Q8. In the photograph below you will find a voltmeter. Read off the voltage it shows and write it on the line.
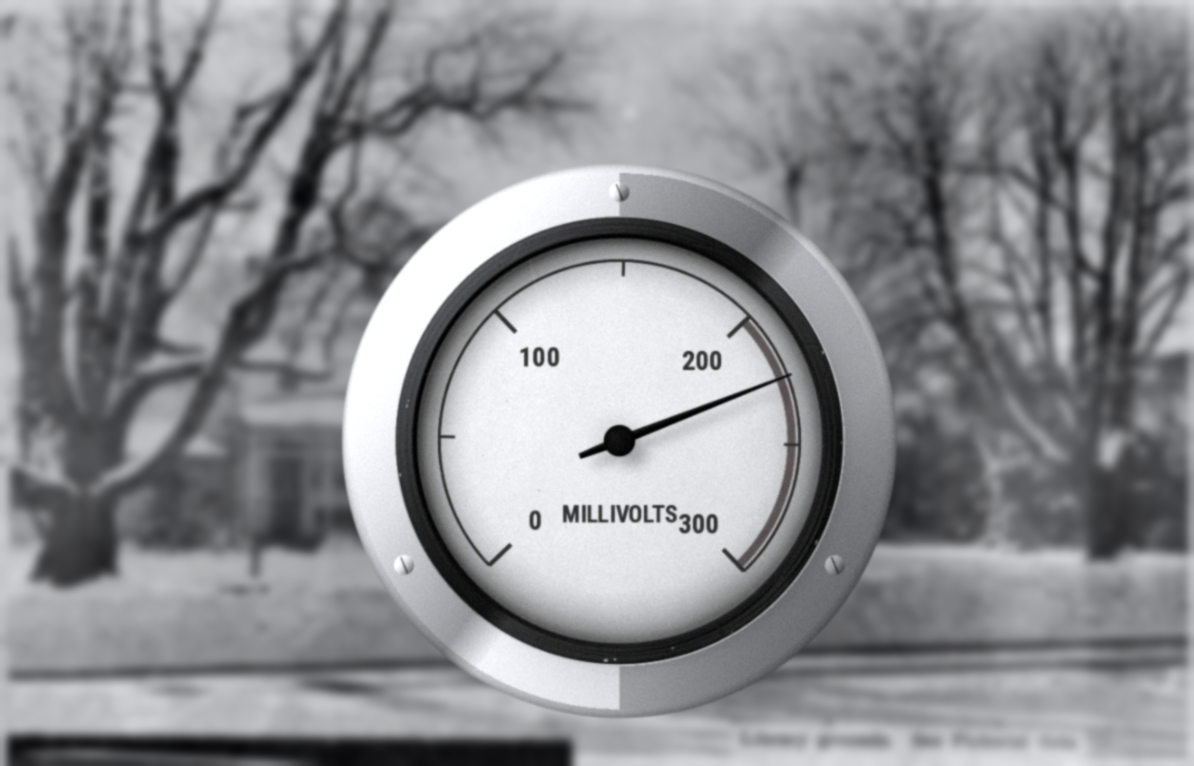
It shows 225 mV
